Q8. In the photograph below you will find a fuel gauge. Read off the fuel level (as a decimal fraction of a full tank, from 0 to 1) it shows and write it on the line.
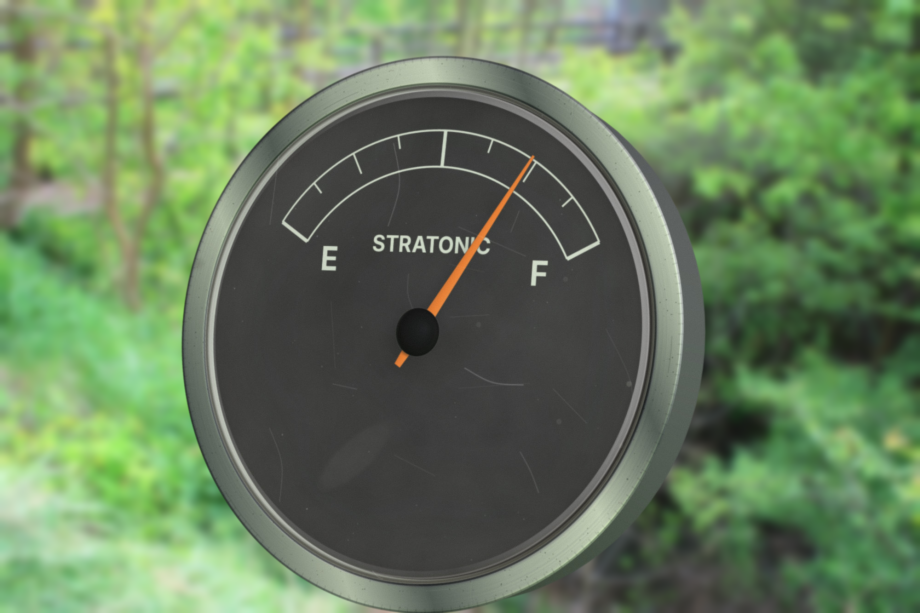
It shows 0.75
